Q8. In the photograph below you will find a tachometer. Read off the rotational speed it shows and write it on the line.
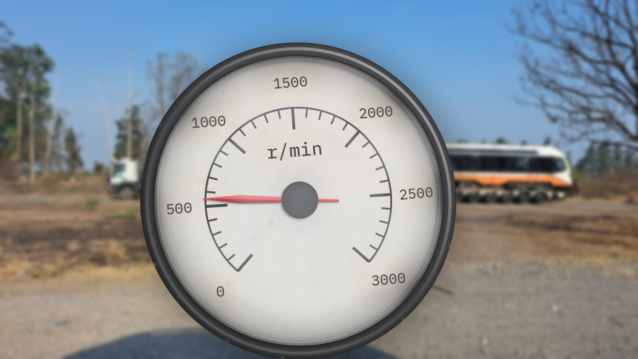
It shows 550 rpm
